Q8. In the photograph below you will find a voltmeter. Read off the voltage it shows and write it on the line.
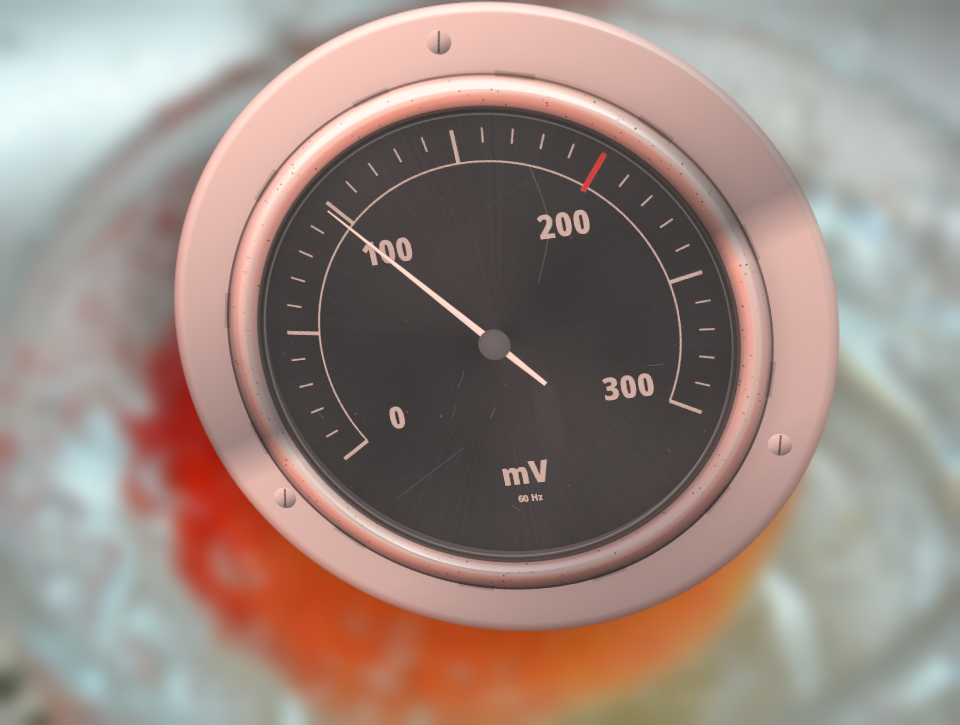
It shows 100 mV
